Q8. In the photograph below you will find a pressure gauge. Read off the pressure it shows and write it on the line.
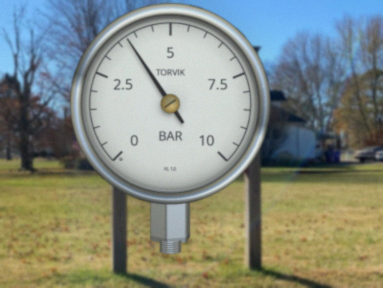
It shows 3.75 bar
